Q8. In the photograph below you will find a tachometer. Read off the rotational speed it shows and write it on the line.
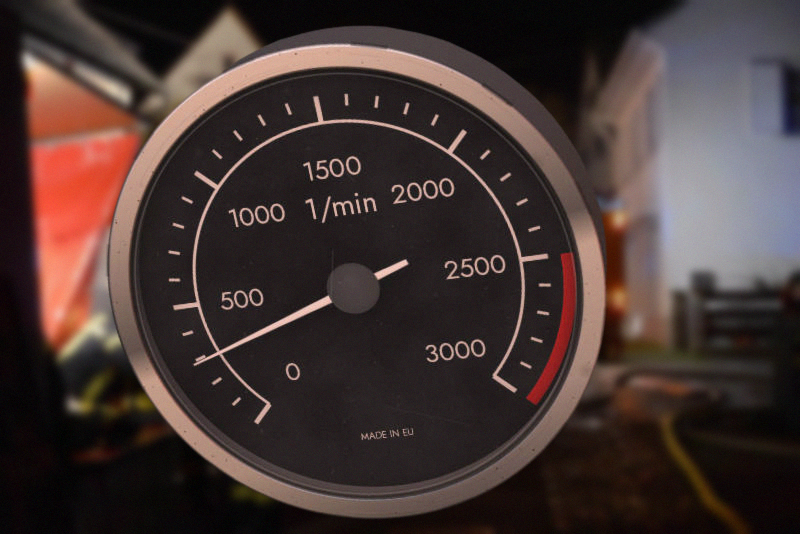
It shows 300 rpm
